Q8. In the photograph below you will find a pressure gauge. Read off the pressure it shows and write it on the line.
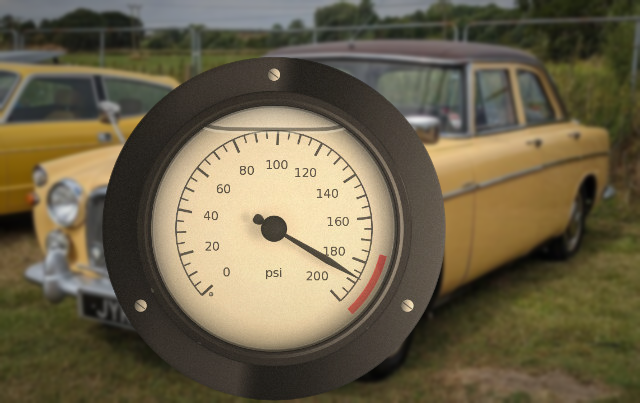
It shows 187.5 psi
